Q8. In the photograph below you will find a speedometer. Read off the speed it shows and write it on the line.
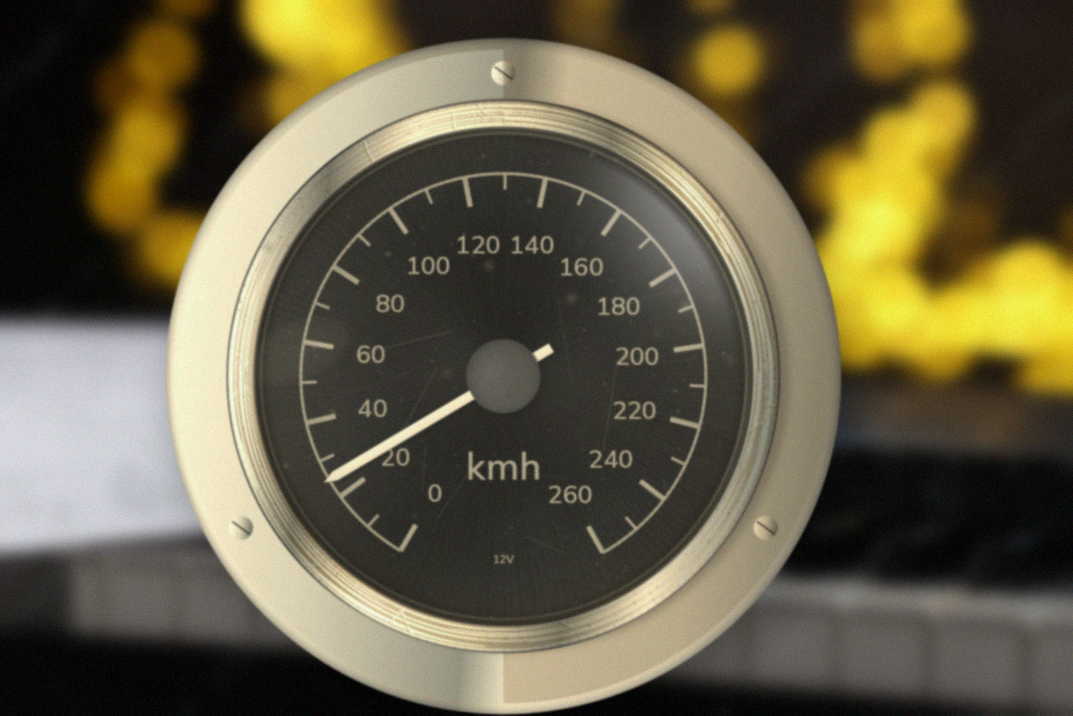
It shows 25 km/h
